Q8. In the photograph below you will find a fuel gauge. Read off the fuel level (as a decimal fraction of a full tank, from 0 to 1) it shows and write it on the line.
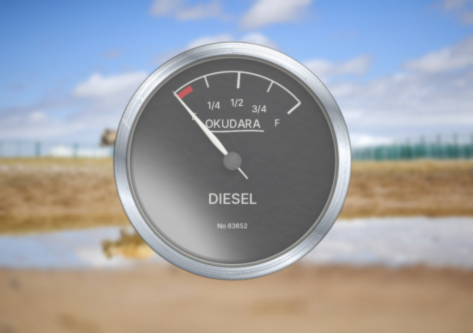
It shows 0
